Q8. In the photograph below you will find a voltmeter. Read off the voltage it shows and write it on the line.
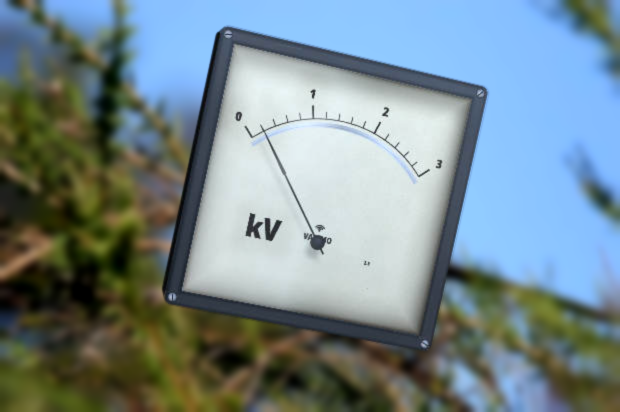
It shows 0.2 kV
